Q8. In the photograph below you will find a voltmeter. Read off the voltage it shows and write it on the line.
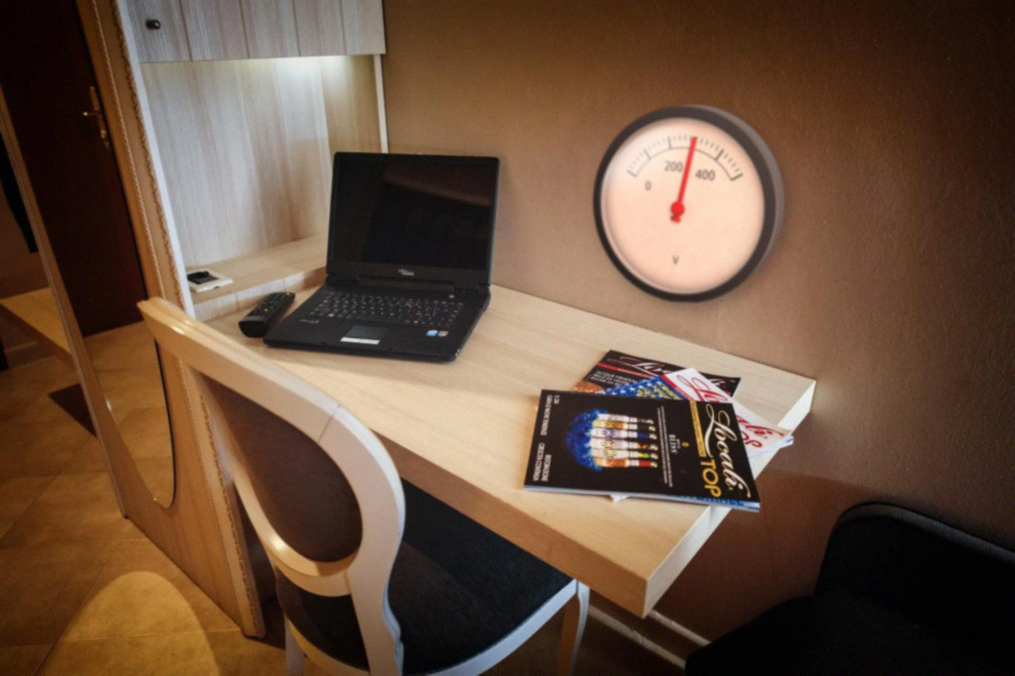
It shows 300 V
